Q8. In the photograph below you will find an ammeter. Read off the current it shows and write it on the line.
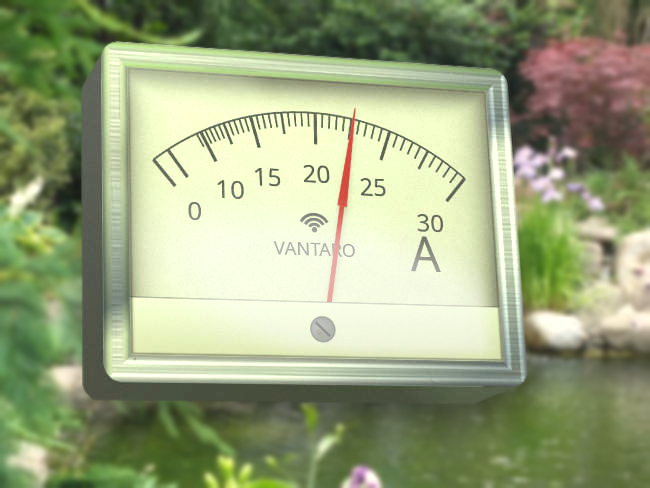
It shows 22.5 A
